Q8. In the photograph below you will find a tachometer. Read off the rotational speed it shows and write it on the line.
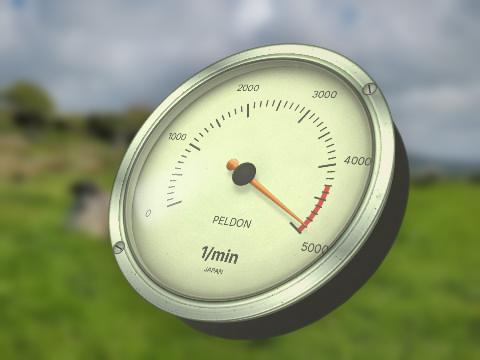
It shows 4900 rpm
